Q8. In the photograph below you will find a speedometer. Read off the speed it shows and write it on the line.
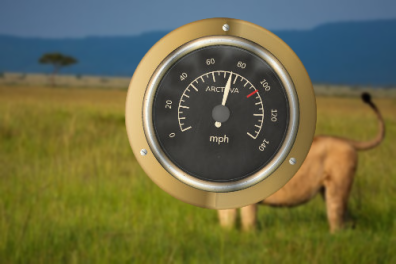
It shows 75 mph
